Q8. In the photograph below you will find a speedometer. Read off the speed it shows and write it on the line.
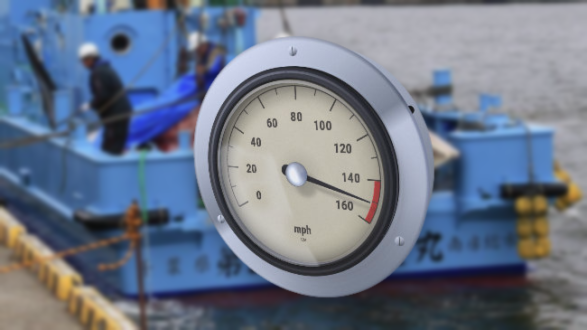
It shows 150 mph
